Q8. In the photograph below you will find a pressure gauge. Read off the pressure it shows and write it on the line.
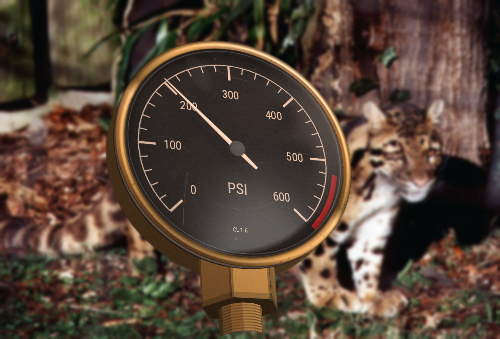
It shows 200 psi
